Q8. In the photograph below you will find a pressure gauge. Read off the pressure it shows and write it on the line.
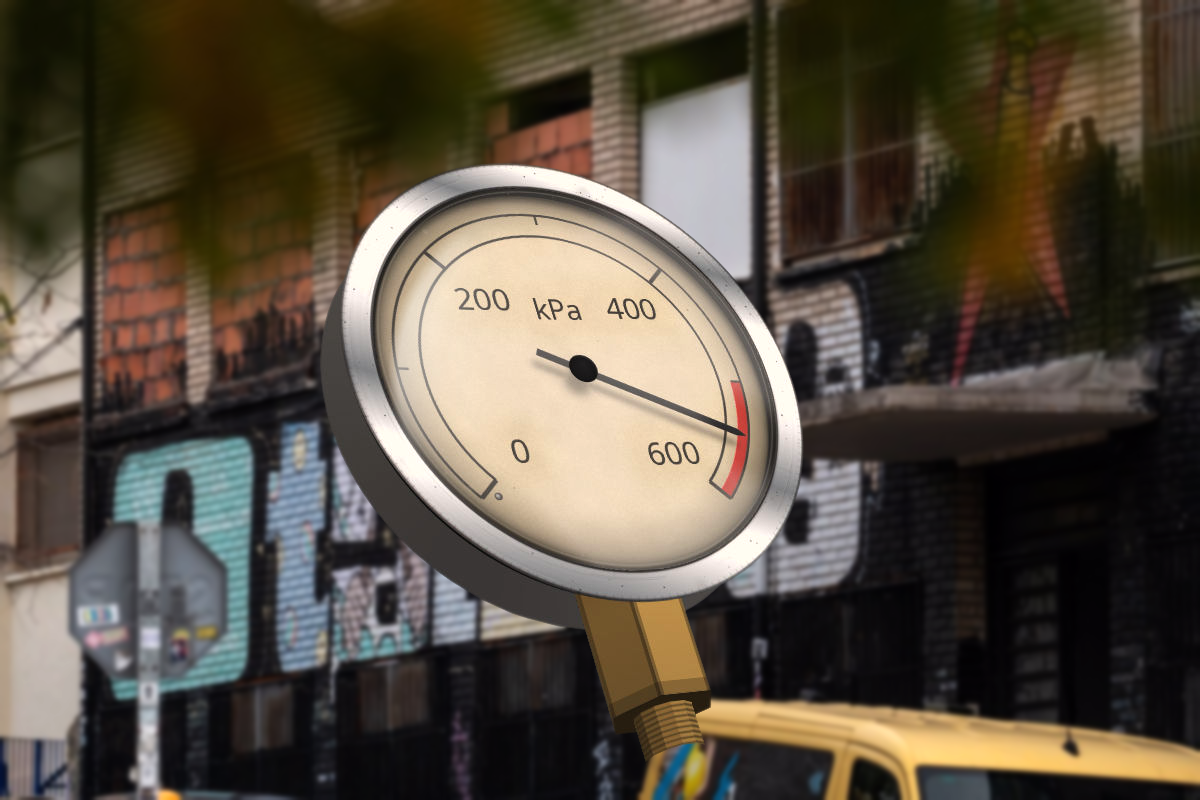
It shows 550 kPa
